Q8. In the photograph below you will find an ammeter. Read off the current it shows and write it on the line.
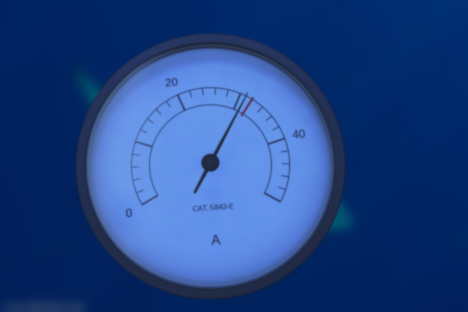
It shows 31 A
